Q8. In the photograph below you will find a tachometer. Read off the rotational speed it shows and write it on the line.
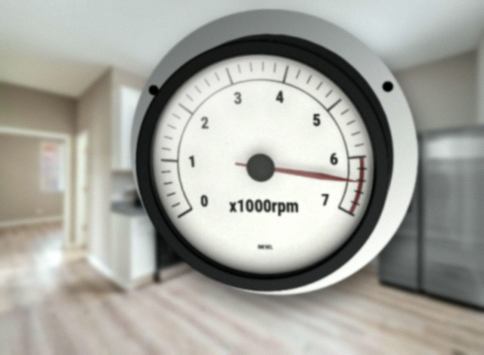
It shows 6400 rpm
